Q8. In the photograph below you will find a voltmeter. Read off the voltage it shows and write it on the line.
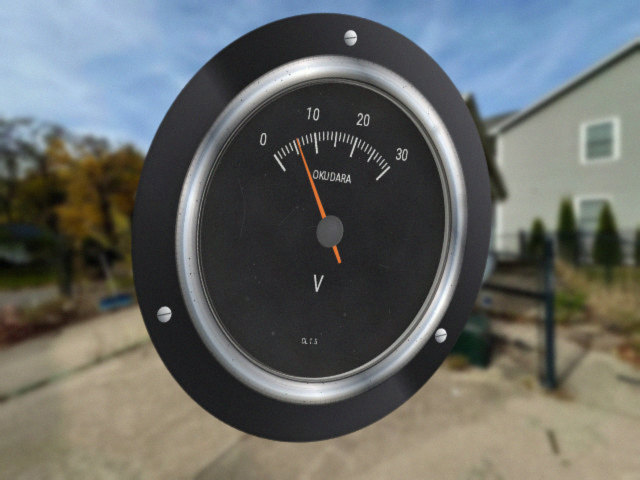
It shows 5 V
